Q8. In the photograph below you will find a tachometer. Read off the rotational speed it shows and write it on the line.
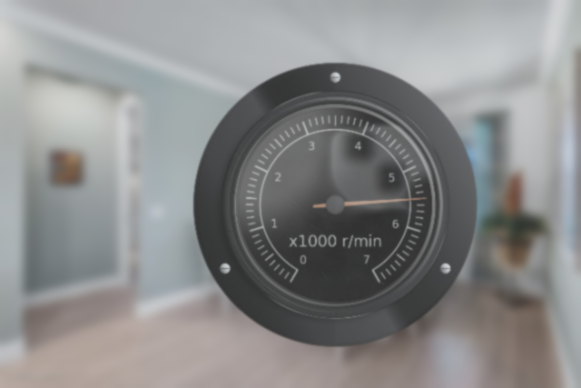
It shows 5500 rpm
